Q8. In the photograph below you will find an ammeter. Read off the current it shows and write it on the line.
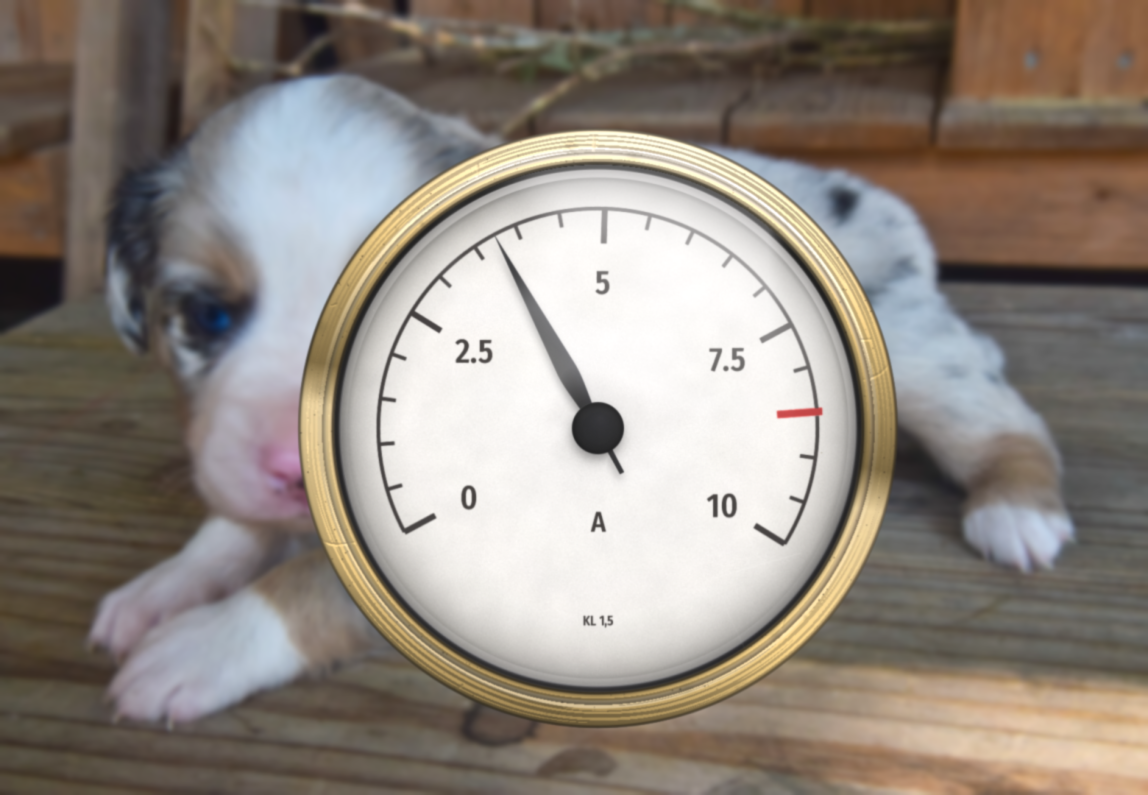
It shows 3.75 A
